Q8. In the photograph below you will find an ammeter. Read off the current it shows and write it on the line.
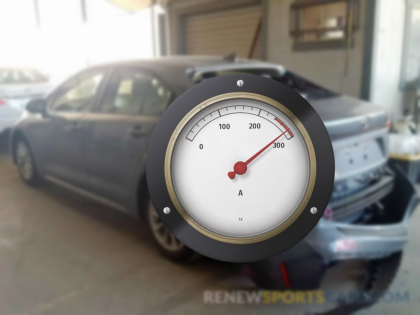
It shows 280 A
